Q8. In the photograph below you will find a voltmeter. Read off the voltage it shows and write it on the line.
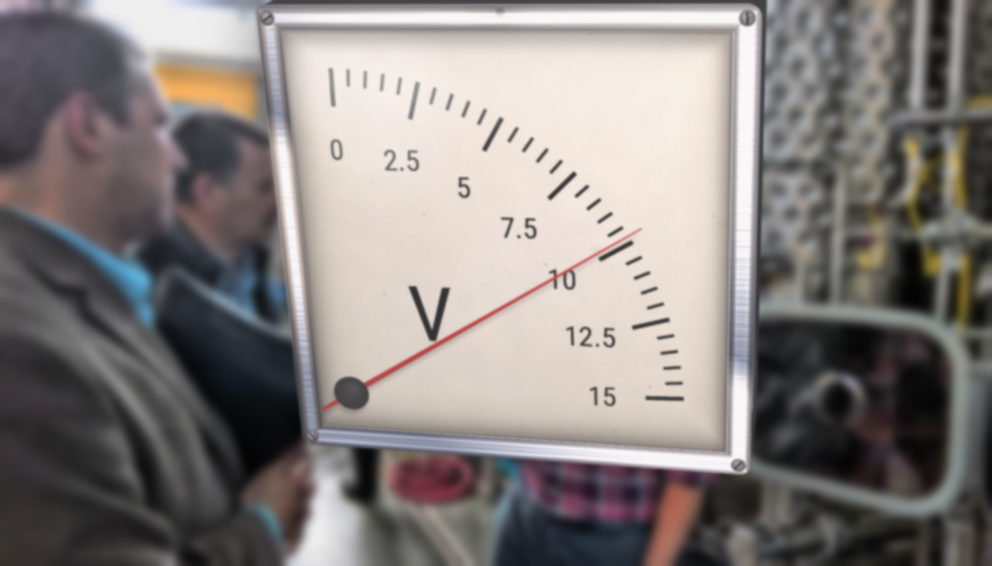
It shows 9.75 V
